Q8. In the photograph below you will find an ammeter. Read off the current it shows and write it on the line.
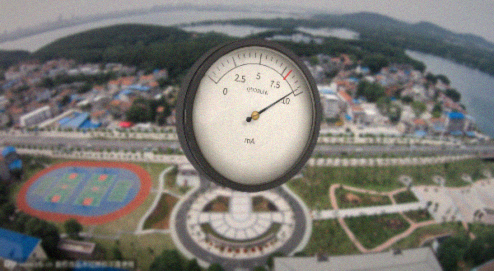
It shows 9.5 mA
